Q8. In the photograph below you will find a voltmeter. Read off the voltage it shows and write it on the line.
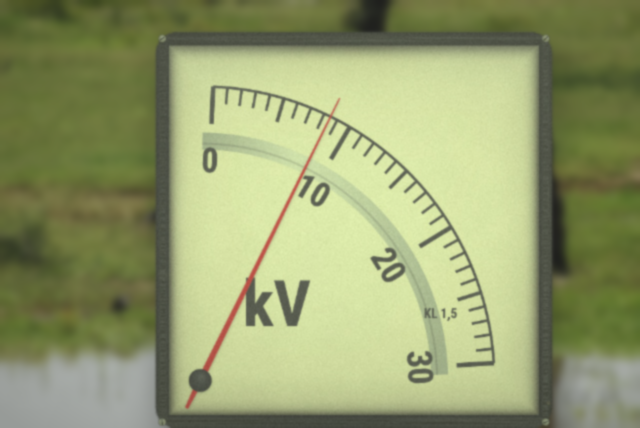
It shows 8.5 kV
